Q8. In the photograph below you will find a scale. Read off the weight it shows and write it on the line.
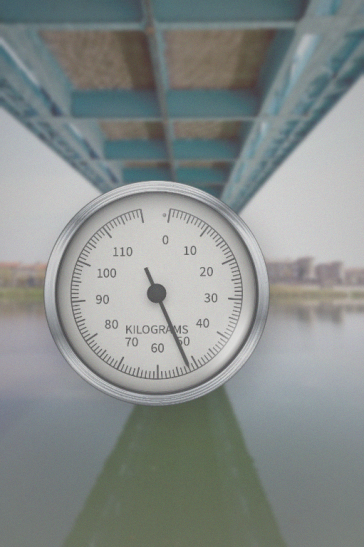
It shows 52 kg
